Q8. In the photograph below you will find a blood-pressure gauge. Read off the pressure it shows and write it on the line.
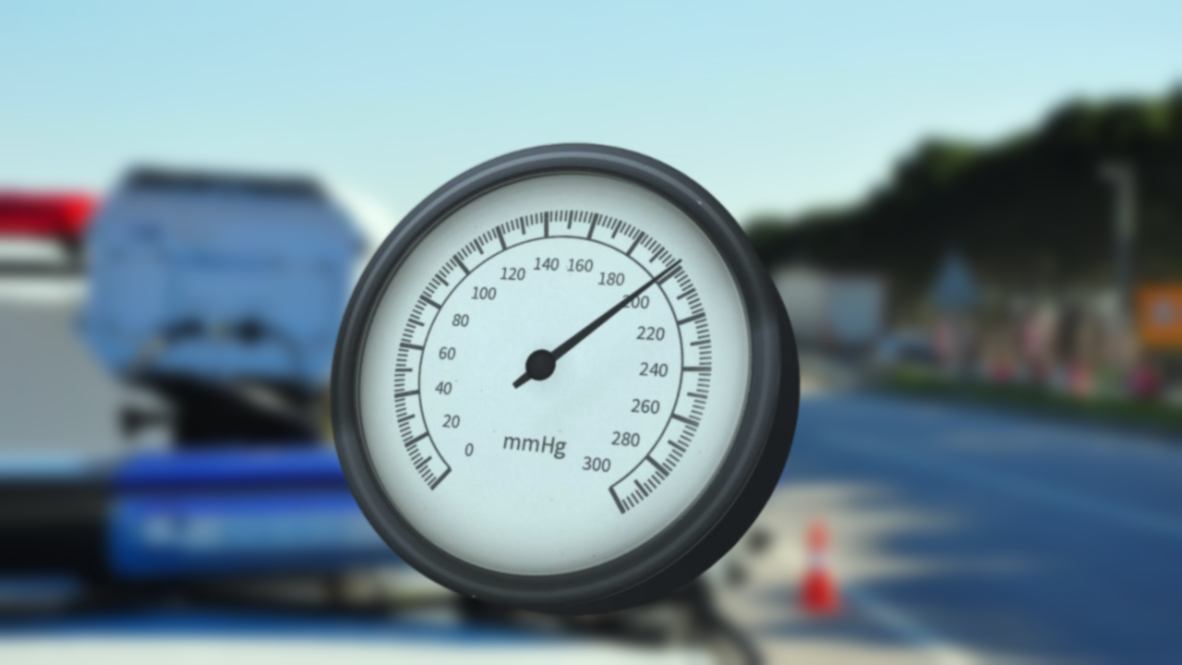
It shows 200 mmHg
